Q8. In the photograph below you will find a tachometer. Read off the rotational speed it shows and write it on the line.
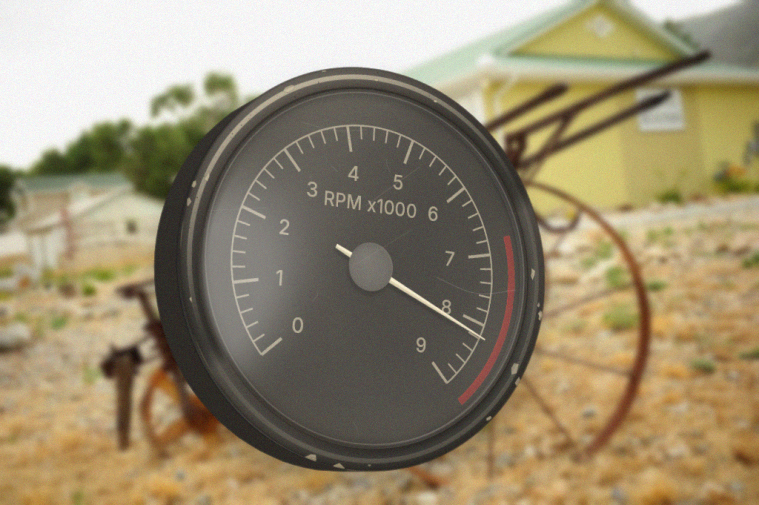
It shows 8200 rpm
